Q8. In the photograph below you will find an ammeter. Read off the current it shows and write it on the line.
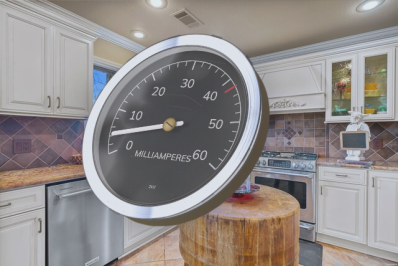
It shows 4 mA
